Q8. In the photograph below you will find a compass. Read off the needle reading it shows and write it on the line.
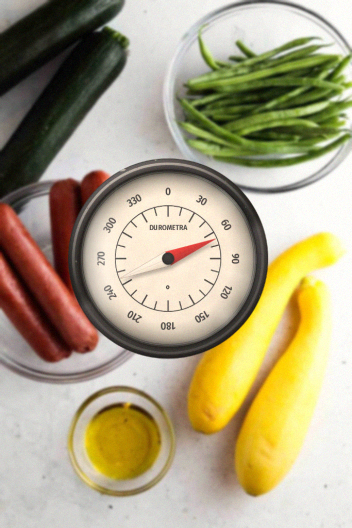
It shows 67.5 °
